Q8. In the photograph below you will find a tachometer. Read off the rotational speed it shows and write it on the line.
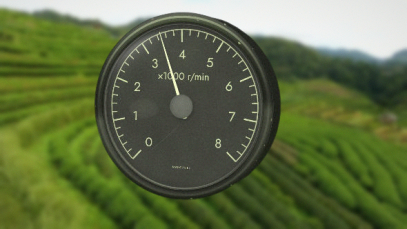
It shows 3500 rpm
